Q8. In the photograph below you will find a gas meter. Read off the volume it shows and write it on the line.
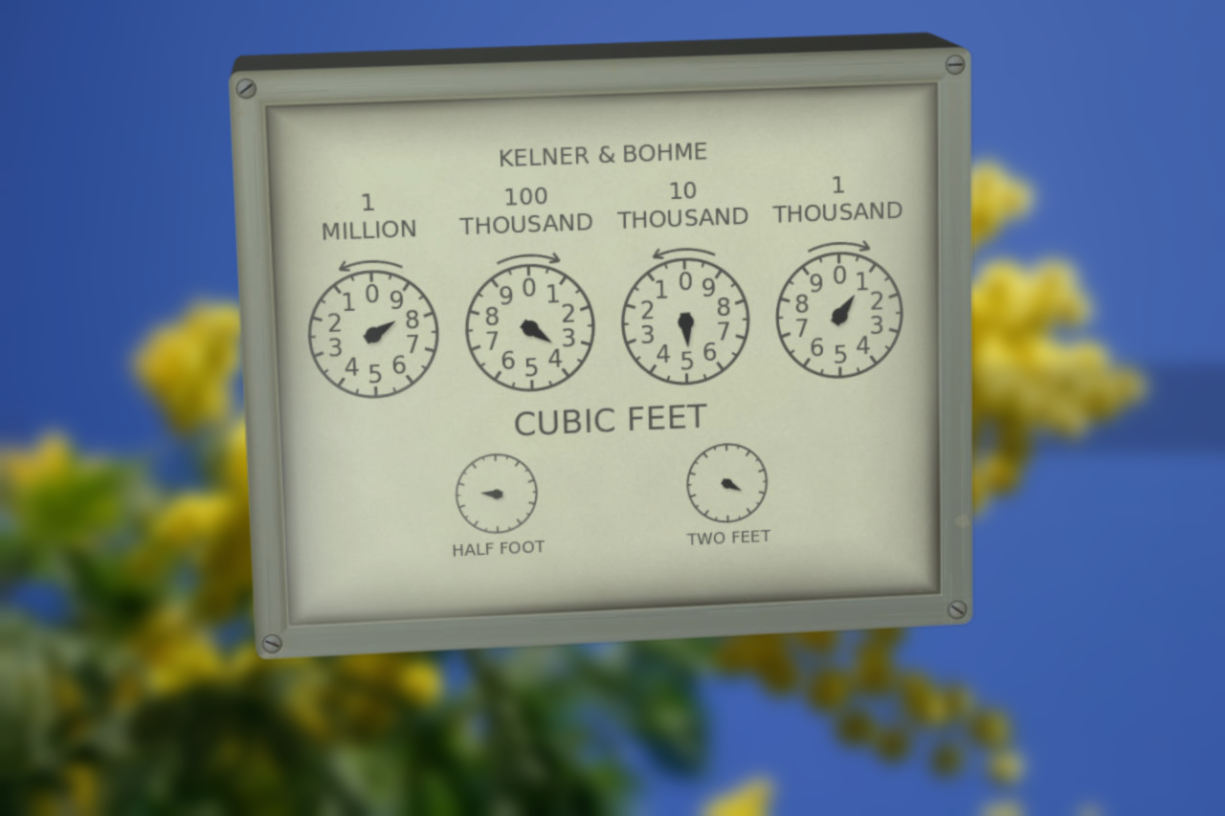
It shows 835100 ft³
